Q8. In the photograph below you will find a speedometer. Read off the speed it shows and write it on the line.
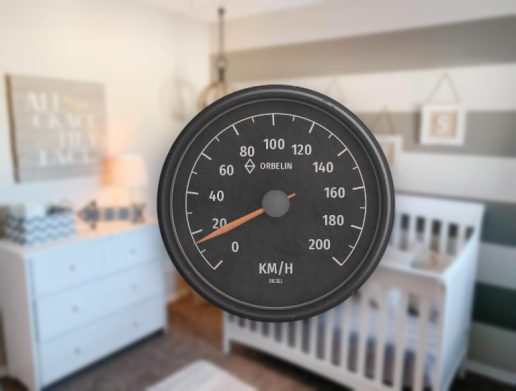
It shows 15 km/h
